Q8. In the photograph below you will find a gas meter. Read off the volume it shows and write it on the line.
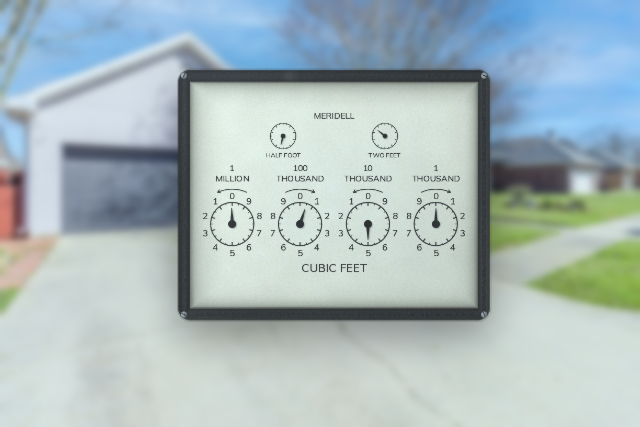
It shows 5000 ft³
